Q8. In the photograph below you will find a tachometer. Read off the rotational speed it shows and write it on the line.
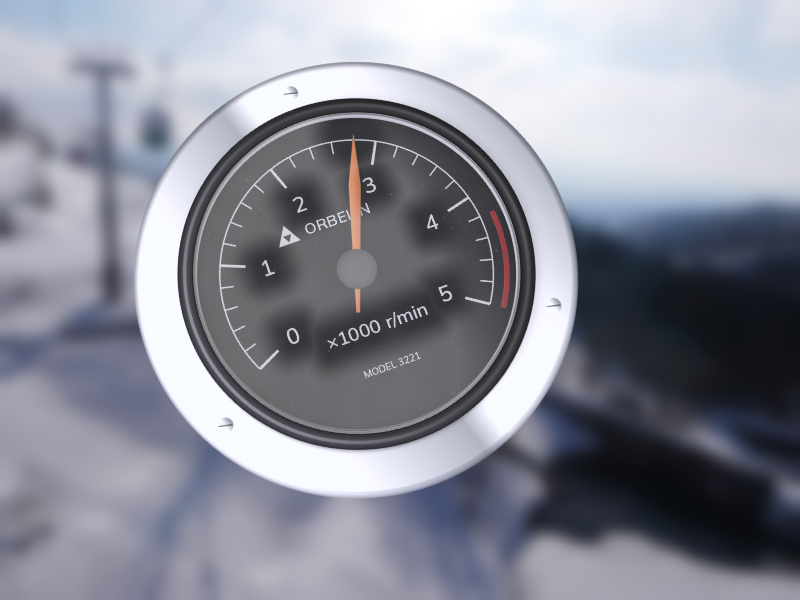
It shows 2800 rpm
